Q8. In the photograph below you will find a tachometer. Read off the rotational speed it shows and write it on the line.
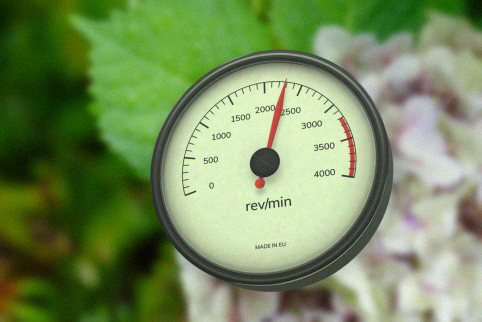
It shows 2300 rpm
